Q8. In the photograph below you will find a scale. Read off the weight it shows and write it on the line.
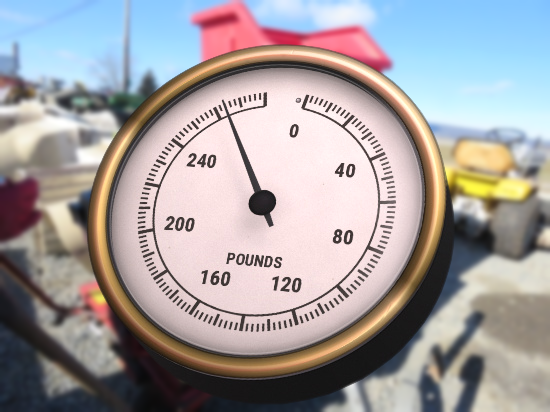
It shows 264 lb
